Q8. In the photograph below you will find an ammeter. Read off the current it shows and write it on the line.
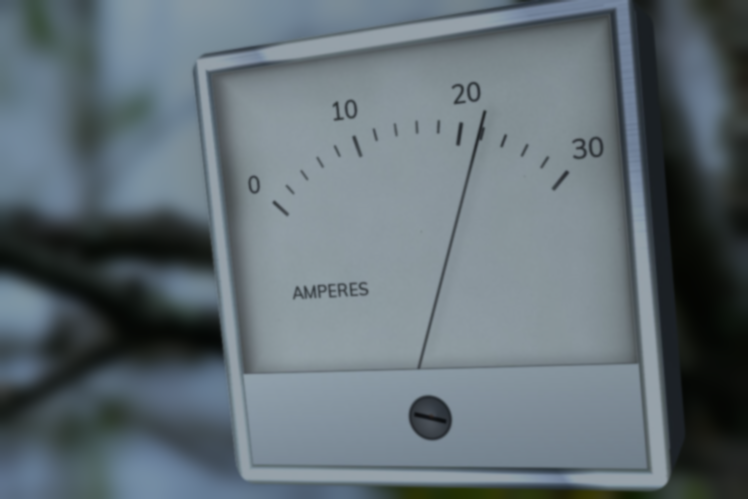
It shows 22 A
